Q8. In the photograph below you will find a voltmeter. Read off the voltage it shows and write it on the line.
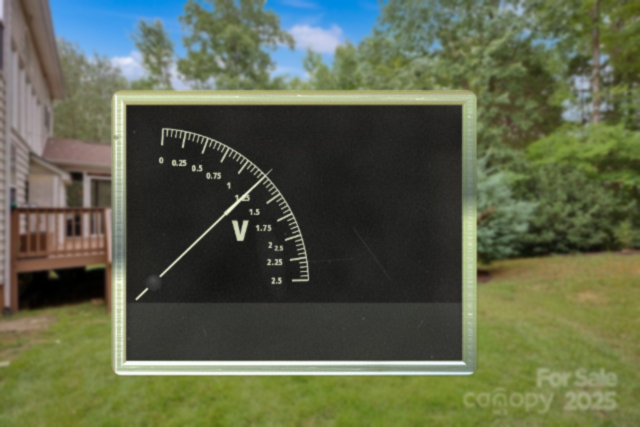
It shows 1.25 V
